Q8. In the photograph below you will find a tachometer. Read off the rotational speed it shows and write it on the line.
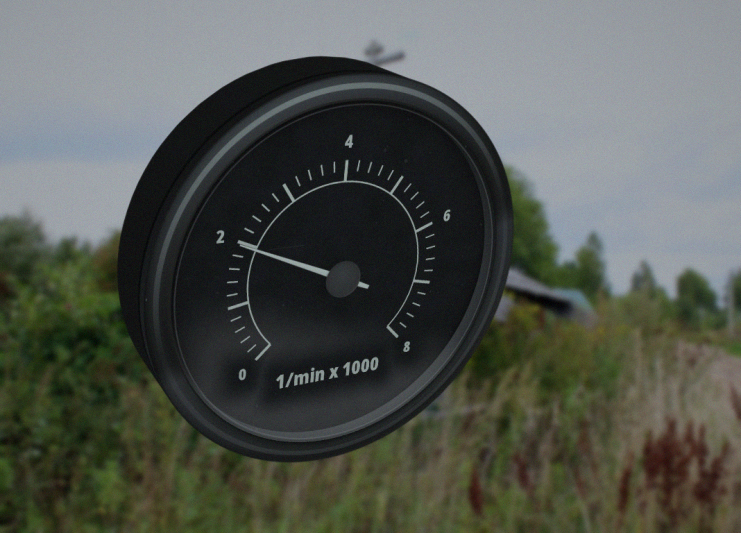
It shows 2000 rpm
